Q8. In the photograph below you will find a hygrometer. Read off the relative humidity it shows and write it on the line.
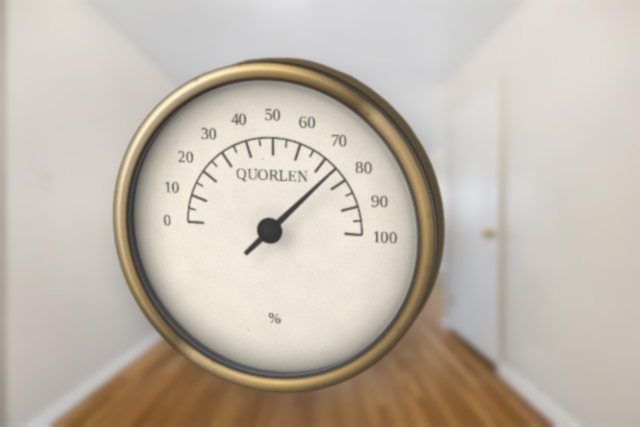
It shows 75 %
